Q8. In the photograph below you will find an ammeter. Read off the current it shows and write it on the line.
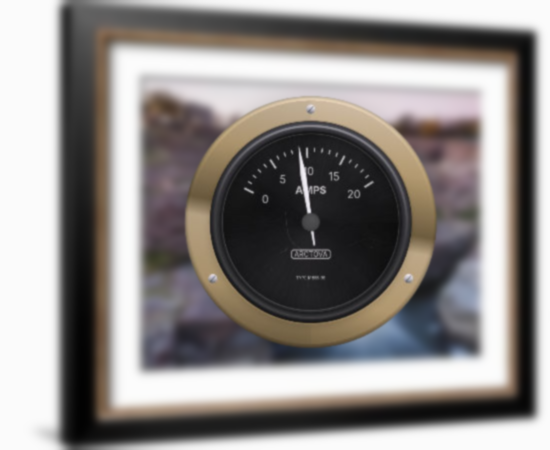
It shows 9 A
